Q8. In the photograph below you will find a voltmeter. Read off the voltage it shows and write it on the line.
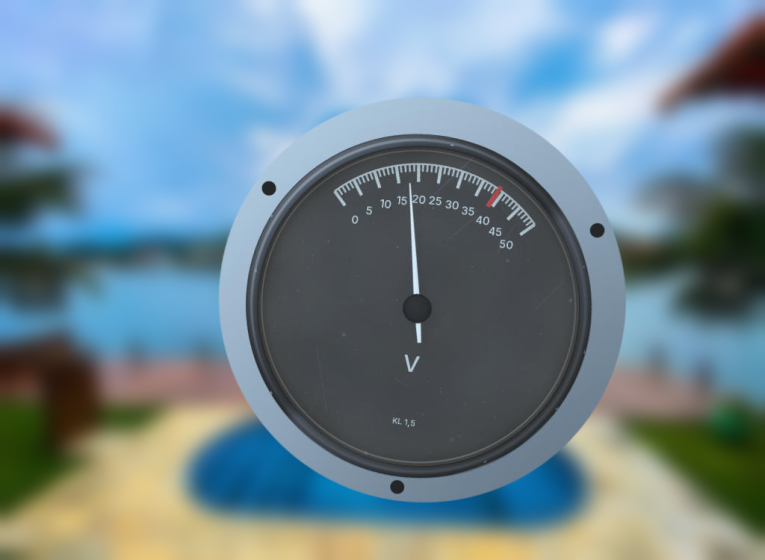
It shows 18 V
